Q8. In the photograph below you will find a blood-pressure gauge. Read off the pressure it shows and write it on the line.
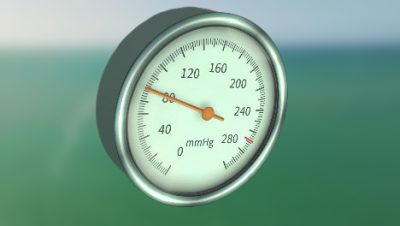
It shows 80 mmHg
